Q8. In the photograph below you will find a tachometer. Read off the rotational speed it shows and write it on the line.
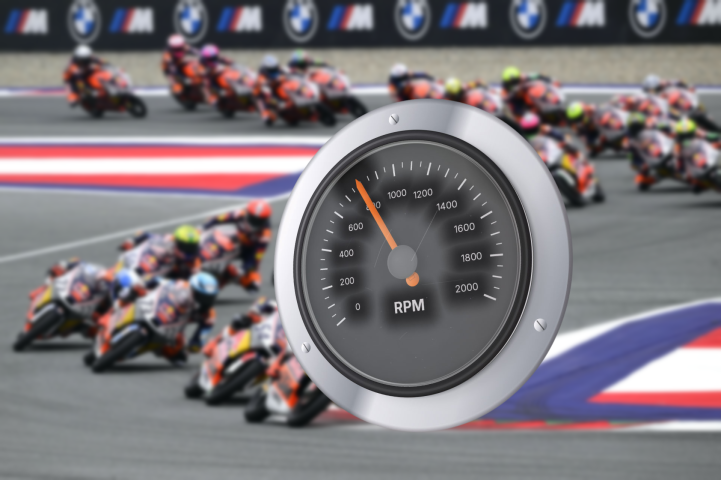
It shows 800 rpm
